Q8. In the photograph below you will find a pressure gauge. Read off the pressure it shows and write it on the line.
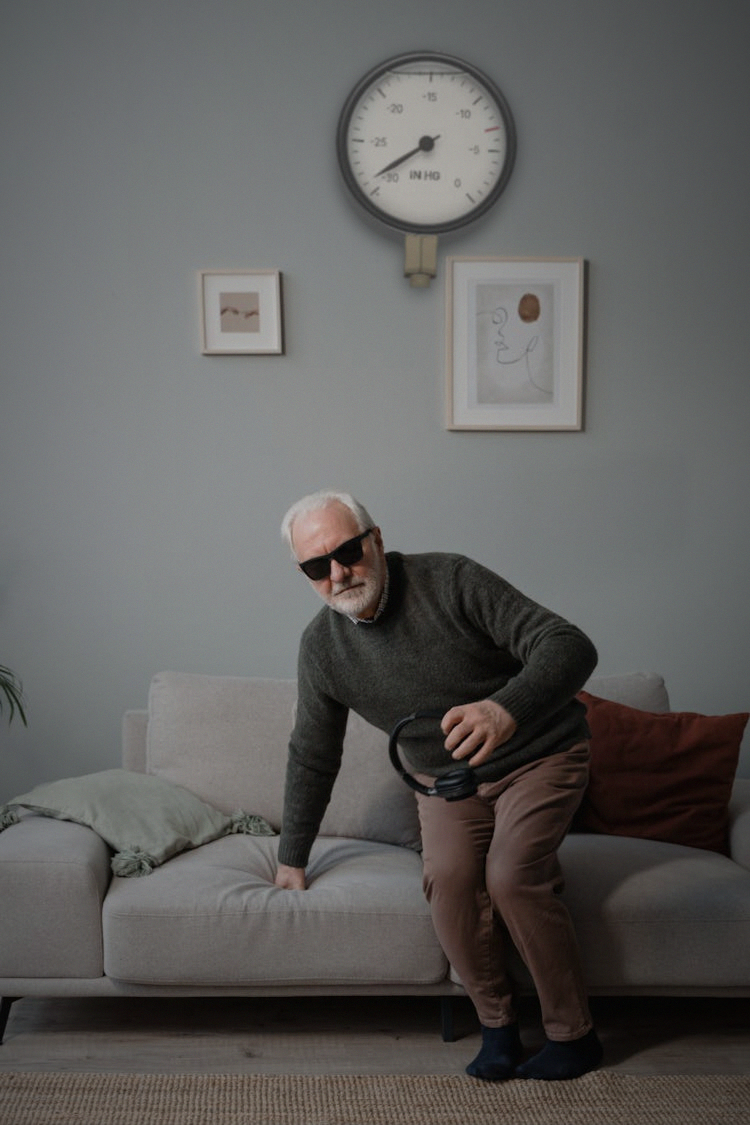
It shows -29 inHg
